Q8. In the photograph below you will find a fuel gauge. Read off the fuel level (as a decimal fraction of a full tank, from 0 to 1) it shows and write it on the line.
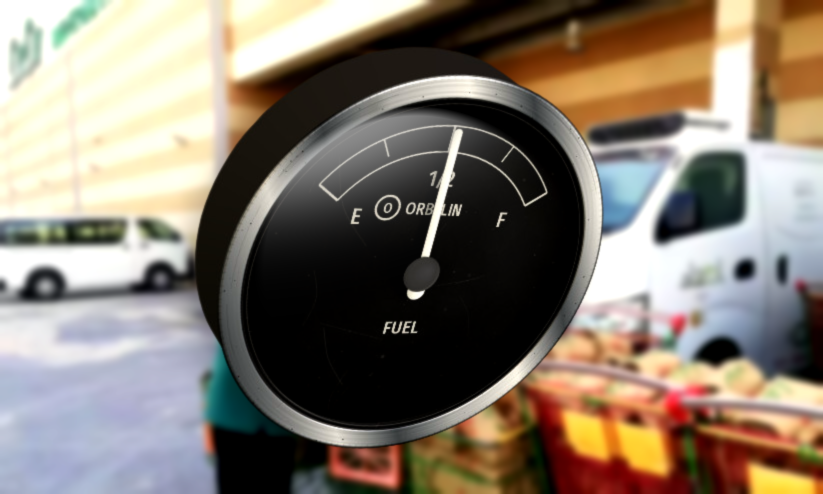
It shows 0.5
